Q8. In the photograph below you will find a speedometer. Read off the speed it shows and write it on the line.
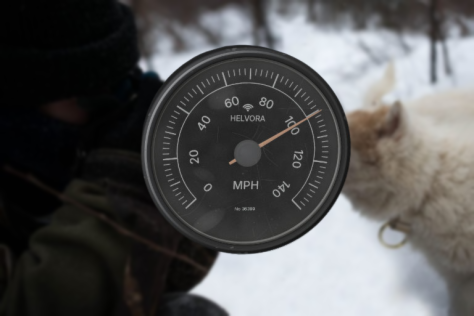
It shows 100 mph
